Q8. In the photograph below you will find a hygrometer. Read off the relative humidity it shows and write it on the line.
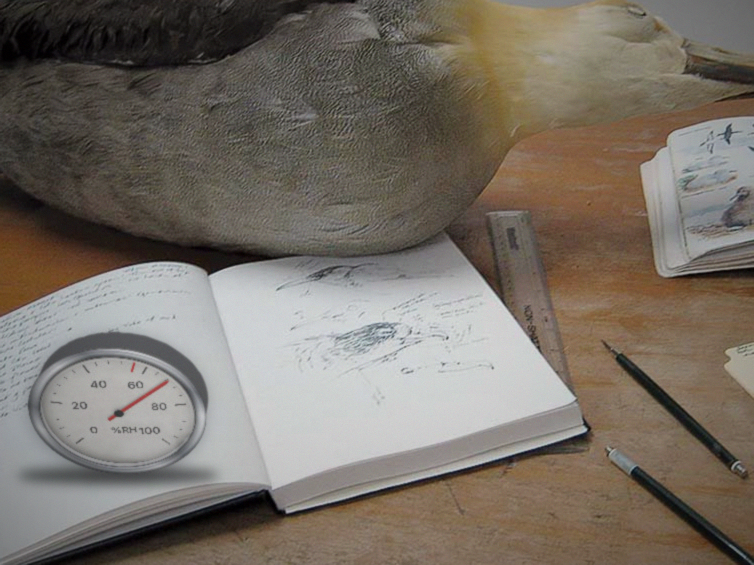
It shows 68 %
